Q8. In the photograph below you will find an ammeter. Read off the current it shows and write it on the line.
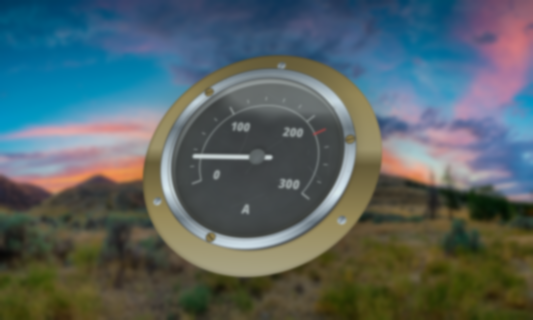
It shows 30 A
